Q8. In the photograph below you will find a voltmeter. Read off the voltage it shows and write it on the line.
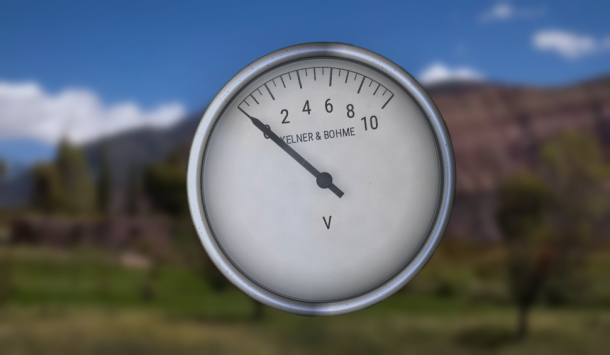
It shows 0 V
